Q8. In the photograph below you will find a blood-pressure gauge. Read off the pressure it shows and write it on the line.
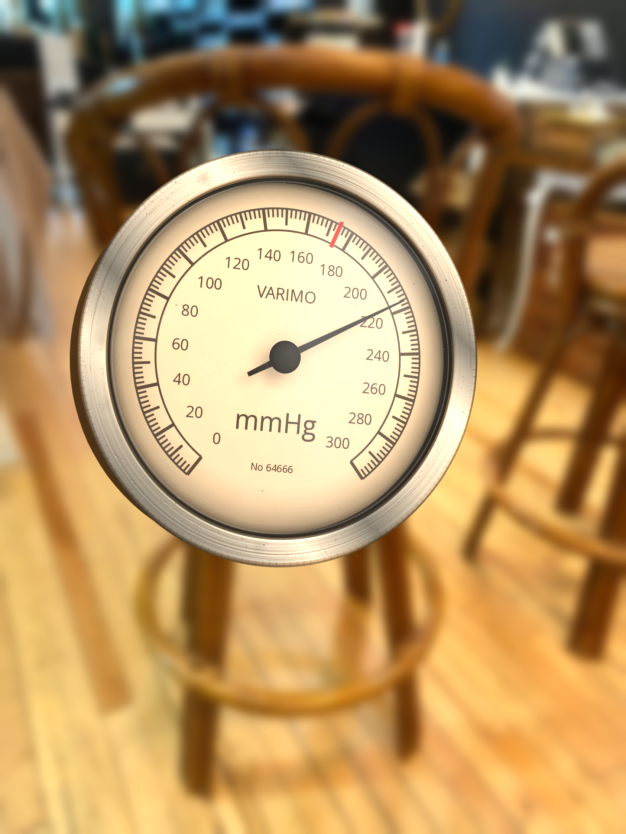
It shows 216 mmHg
